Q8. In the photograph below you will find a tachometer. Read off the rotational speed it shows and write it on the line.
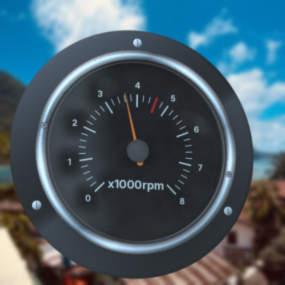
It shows 3600 rpm
